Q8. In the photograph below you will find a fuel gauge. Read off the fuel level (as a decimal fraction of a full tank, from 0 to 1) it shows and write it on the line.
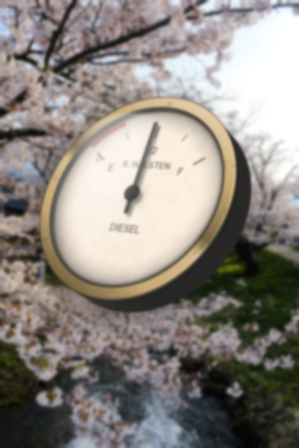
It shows 0.5
